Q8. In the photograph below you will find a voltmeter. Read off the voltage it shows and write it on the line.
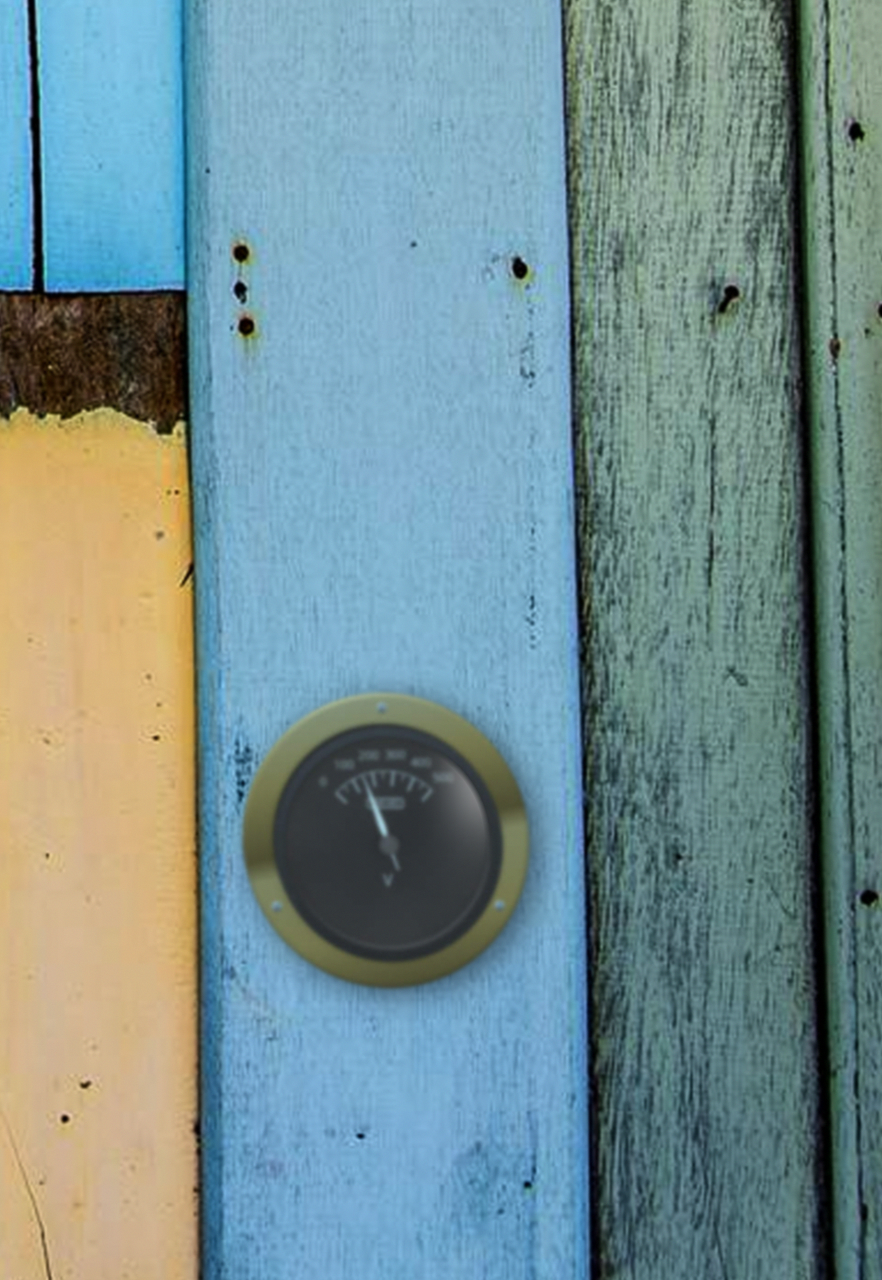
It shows 150 V
